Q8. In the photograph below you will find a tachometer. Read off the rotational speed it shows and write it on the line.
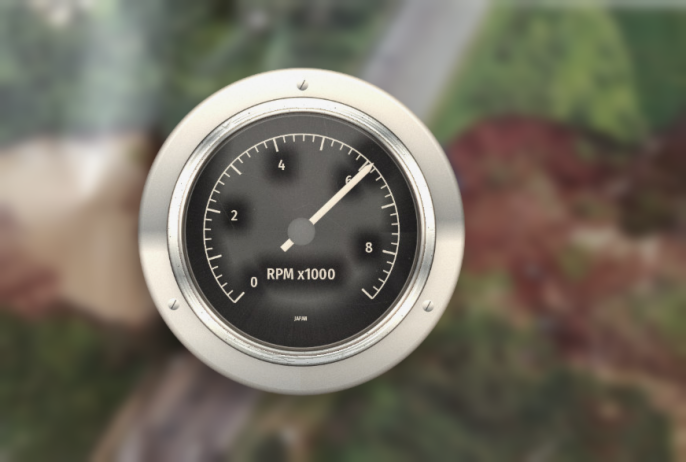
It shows 6100 rpm
